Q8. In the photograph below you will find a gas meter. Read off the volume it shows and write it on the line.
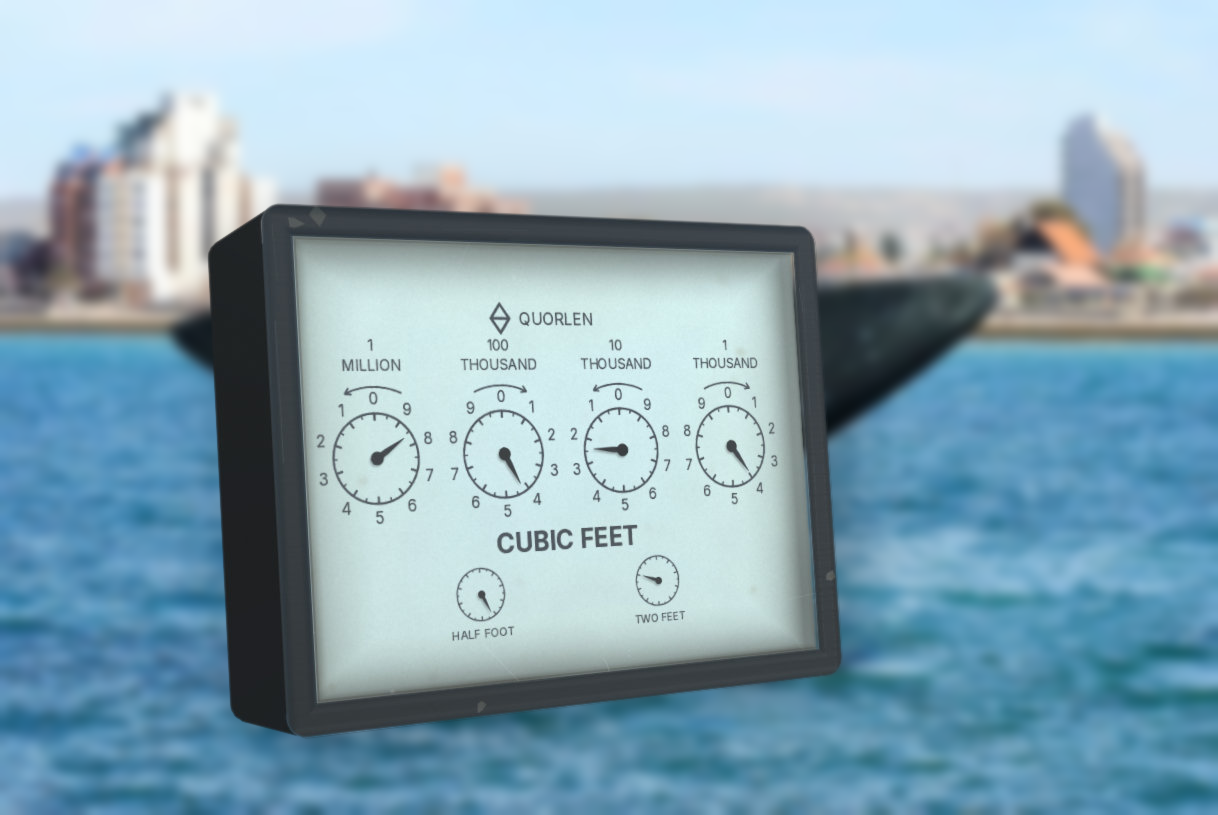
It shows 842400 ft³
